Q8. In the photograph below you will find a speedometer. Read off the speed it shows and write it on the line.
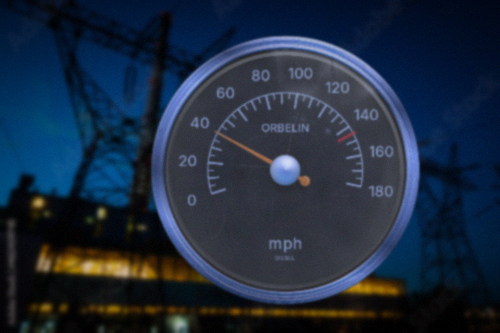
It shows 40 mph
